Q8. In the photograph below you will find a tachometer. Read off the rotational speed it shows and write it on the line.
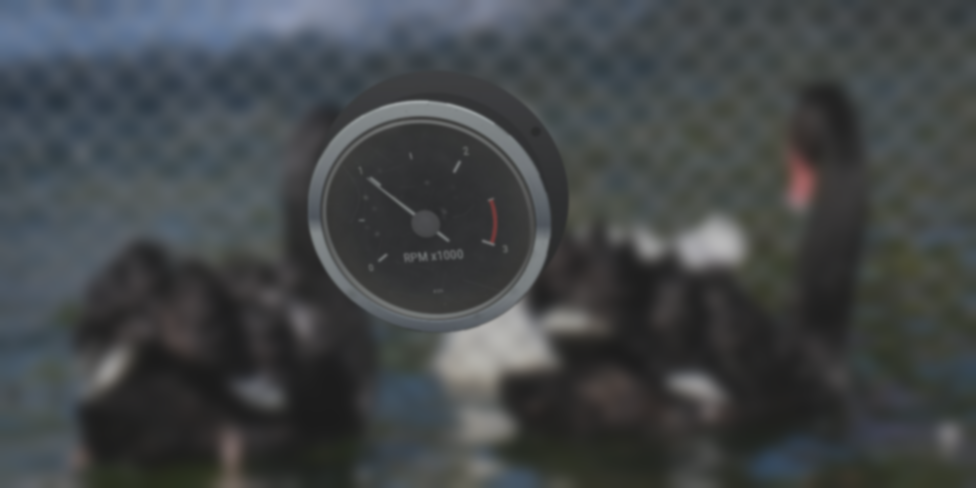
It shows 1000 rpm
